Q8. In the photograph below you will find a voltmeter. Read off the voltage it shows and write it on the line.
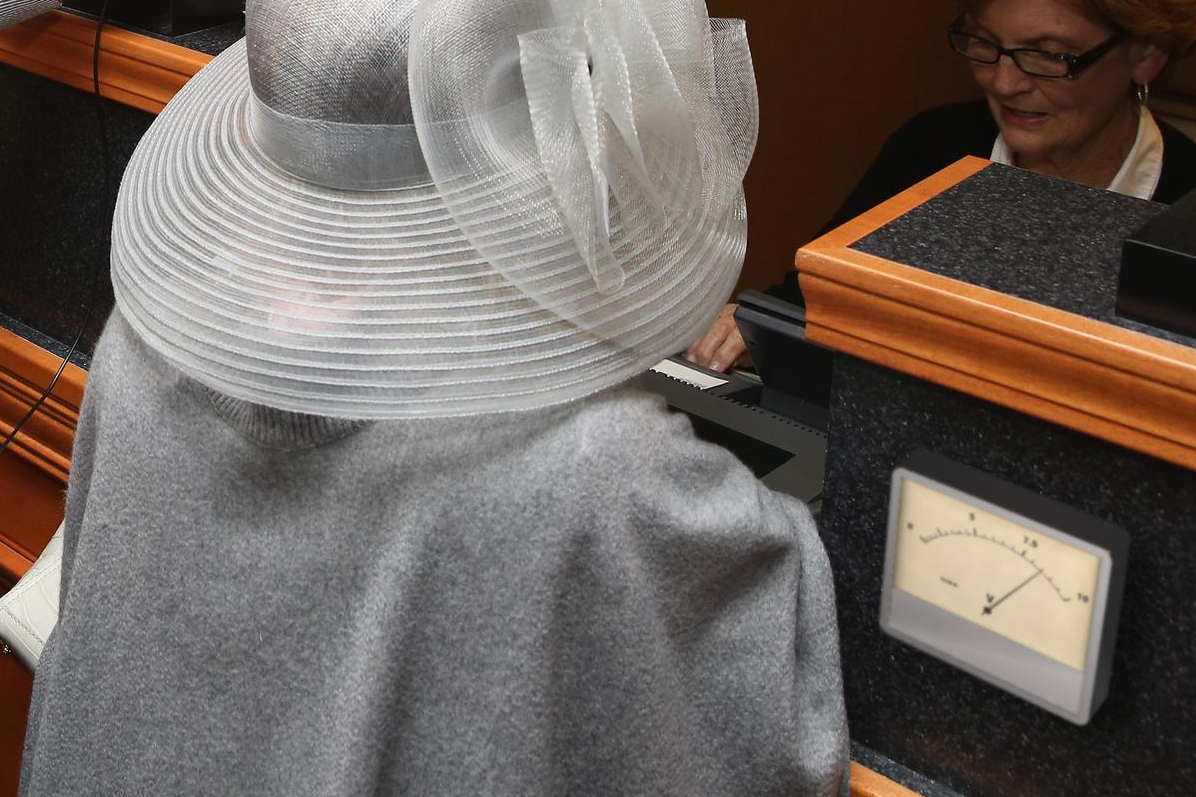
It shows 8.5 V
